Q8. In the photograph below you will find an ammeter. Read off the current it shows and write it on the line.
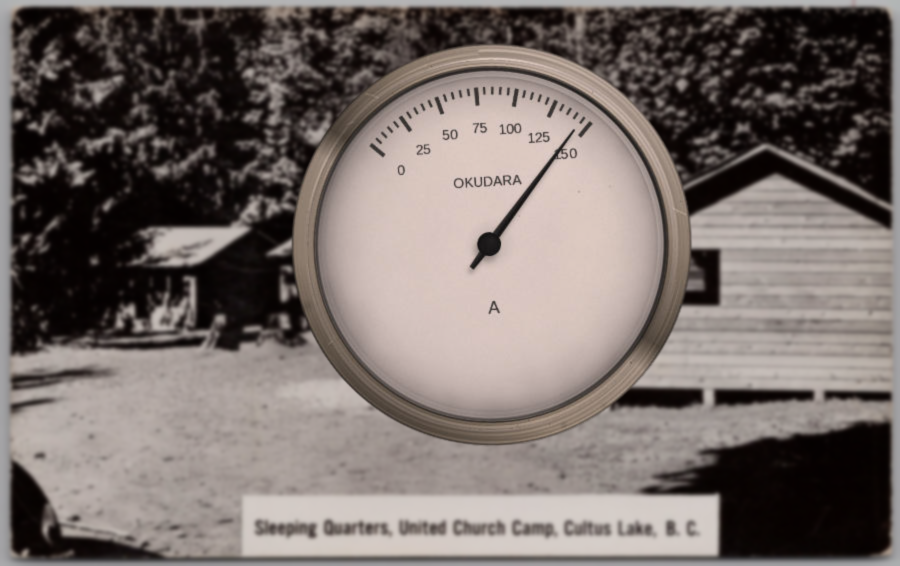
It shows 145 A
